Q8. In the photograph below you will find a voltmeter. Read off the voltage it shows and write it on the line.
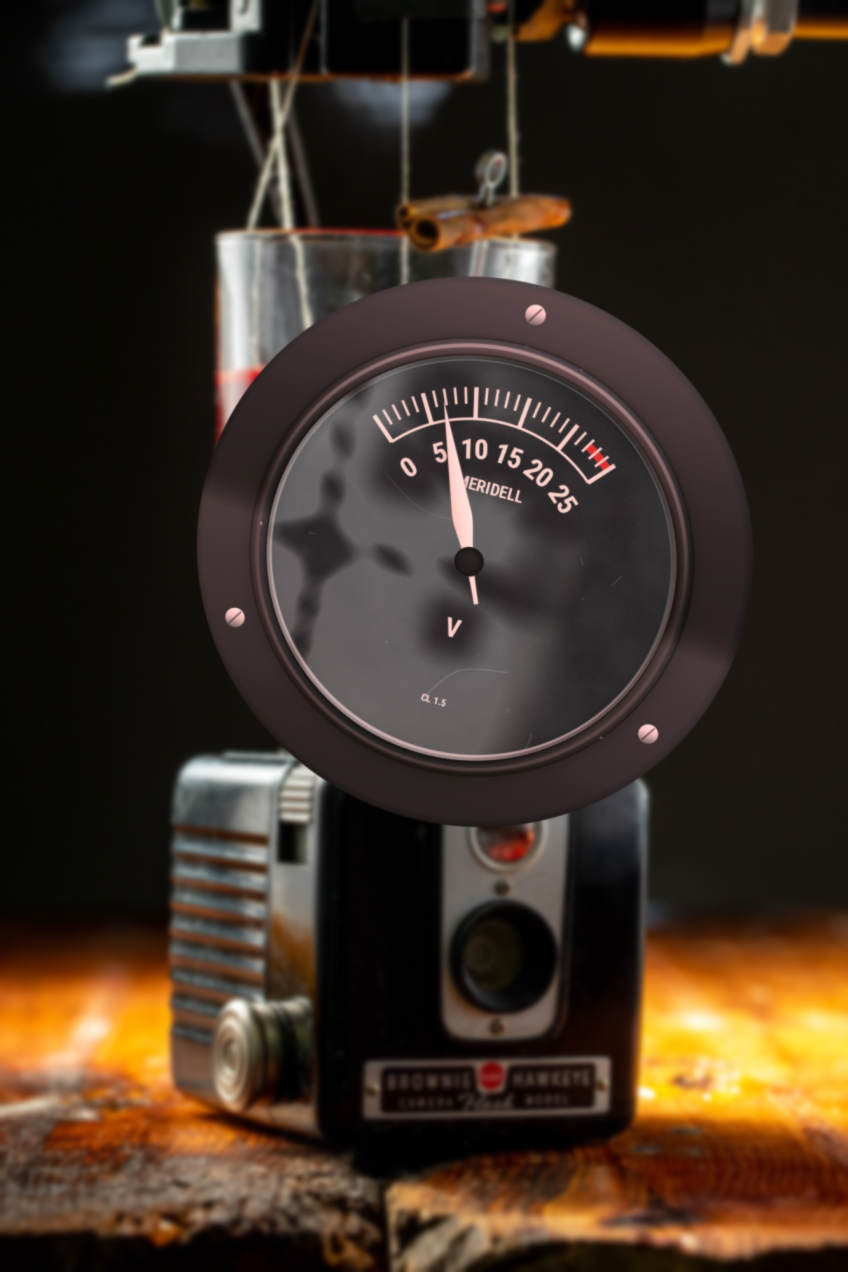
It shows 7 V
